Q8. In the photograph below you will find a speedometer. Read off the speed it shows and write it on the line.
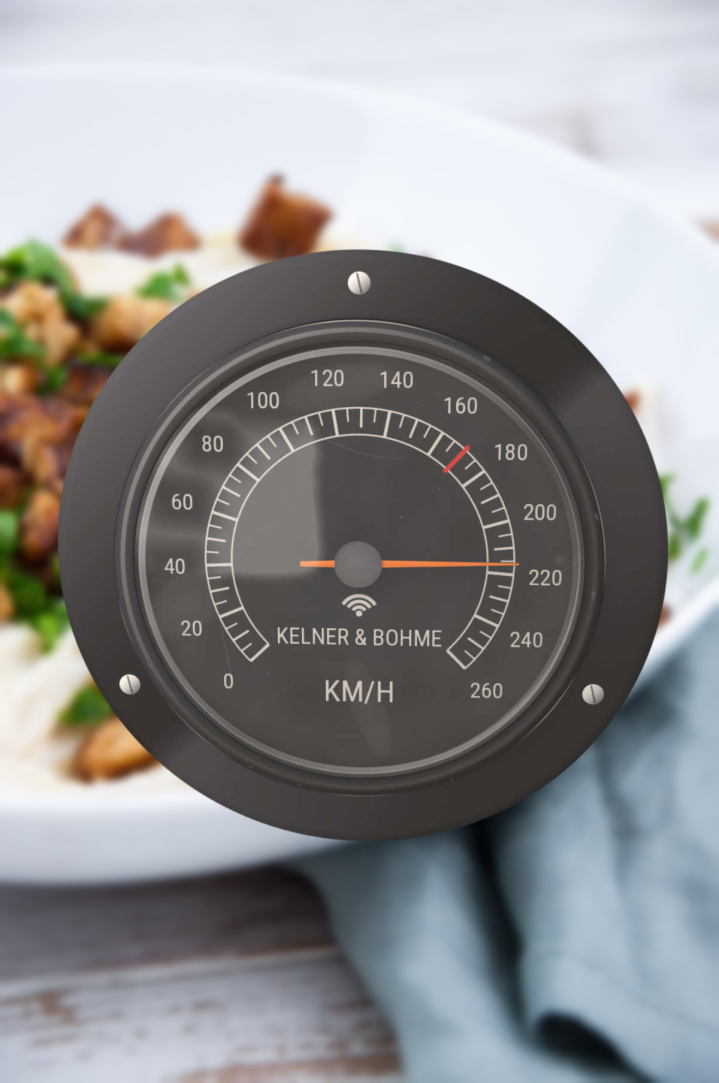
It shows 215 km/h
